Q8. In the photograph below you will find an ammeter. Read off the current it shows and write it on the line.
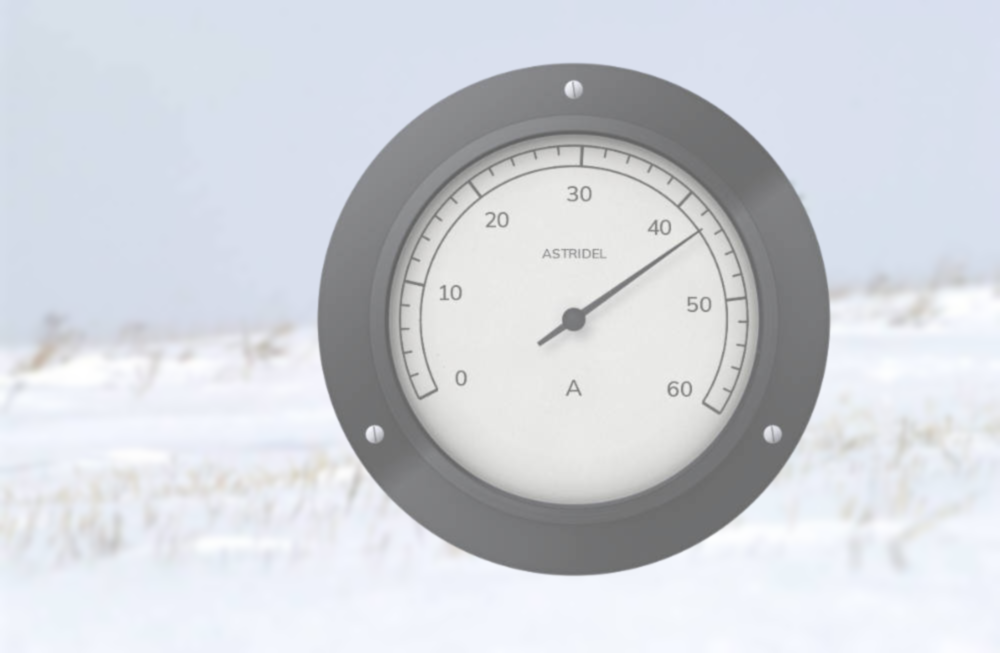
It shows 43 A
